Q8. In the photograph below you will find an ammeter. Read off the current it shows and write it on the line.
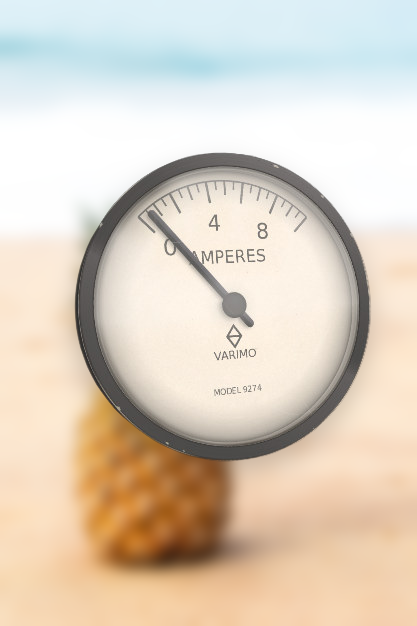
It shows 0.5 A
